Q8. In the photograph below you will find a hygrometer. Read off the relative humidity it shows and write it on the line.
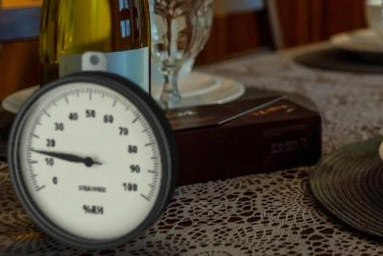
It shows 15 %
